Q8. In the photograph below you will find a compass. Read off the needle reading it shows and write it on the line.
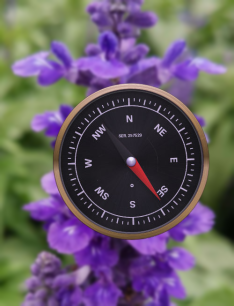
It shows 145 °
